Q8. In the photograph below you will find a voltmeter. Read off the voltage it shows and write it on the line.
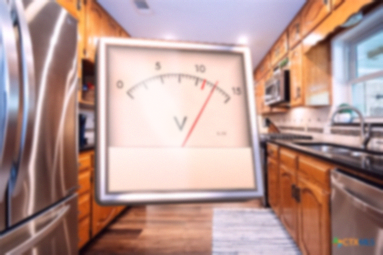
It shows 12.5 V
